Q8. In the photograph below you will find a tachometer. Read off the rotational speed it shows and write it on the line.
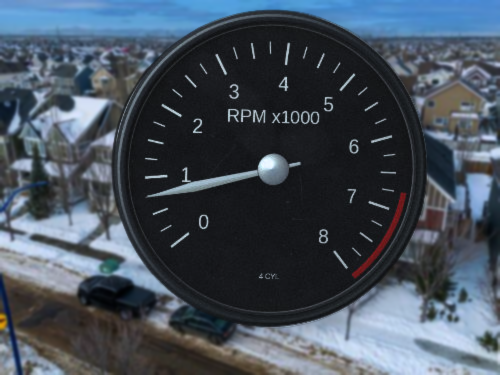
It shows 750 rpm
